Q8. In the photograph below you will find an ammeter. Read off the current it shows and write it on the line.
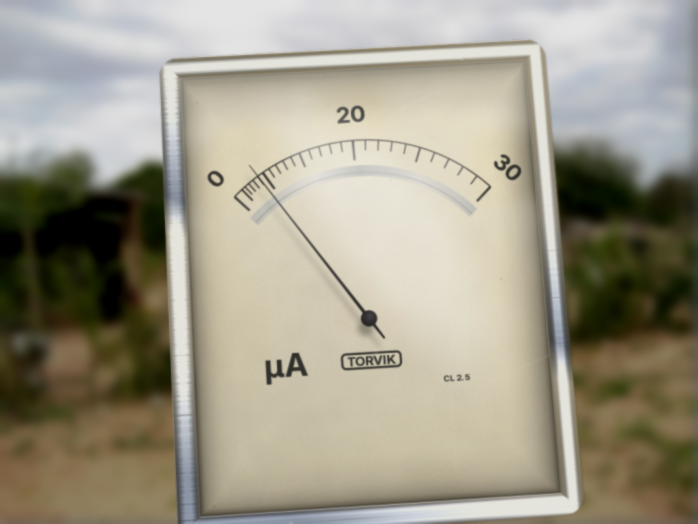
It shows 9 µA
